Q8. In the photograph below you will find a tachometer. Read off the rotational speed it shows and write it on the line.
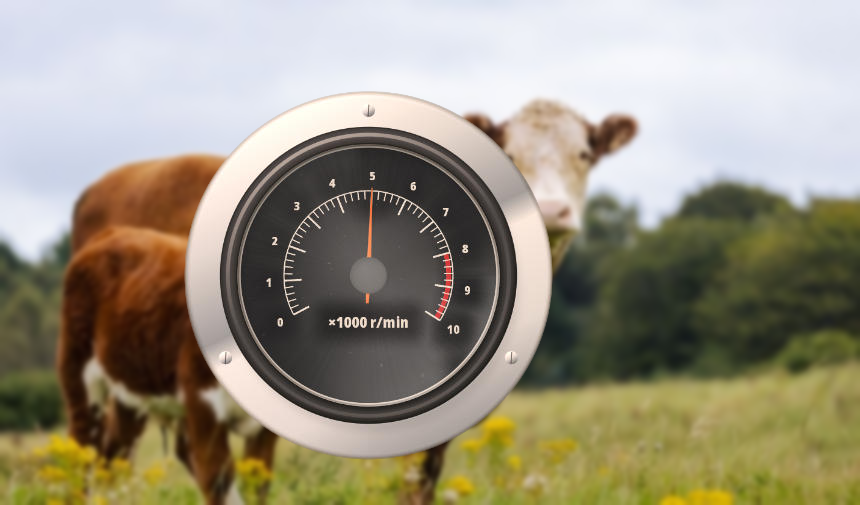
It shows 5000 rpm
